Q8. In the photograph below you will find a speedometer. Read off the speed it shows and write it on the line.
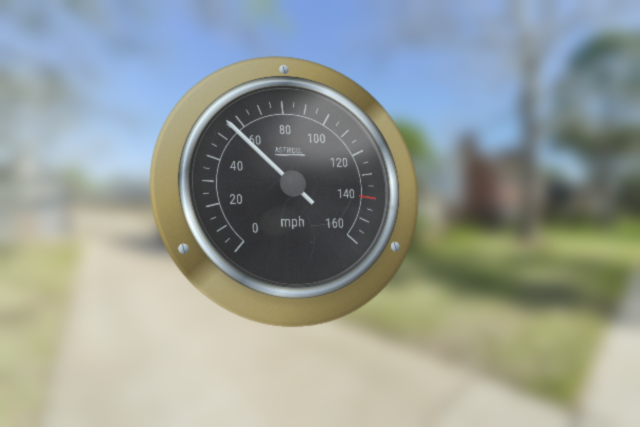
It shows 55 mph
